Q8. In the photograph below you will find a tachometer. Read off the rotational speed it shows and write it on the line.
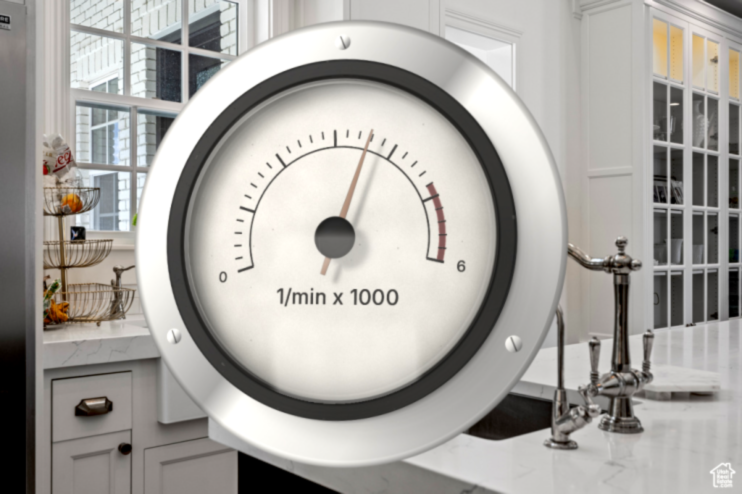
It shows 3600 rpm
